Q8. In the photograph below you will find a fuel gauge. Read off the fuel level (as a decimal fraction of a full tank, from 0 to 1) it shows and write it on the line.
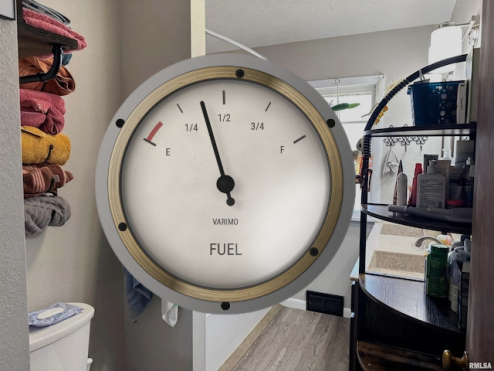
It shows 0.375
